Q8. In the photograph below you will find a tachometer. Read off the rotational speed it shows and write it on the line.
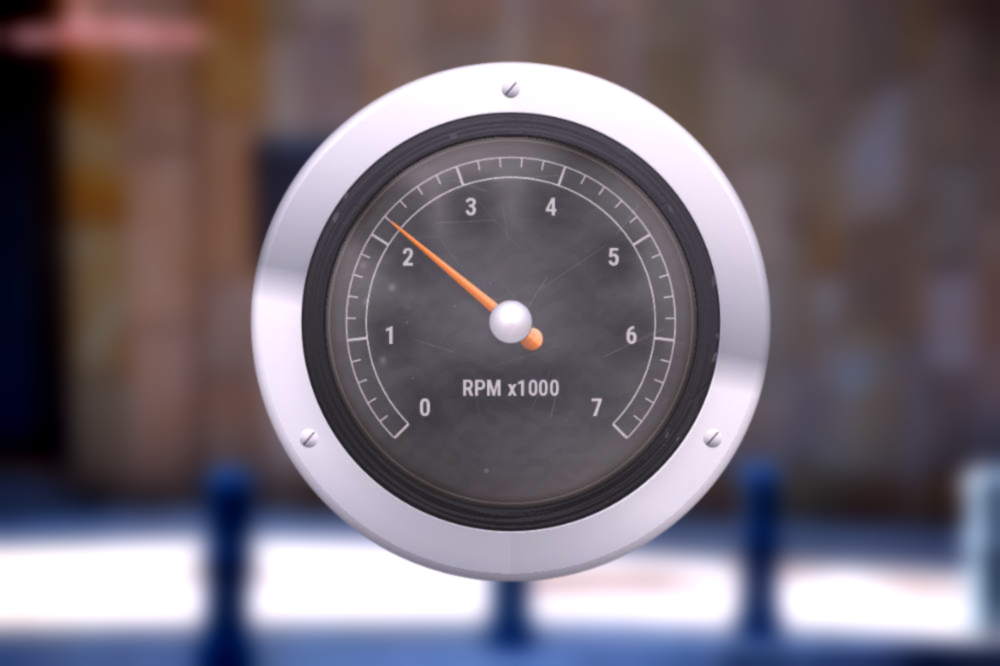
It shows 2200 rpm
